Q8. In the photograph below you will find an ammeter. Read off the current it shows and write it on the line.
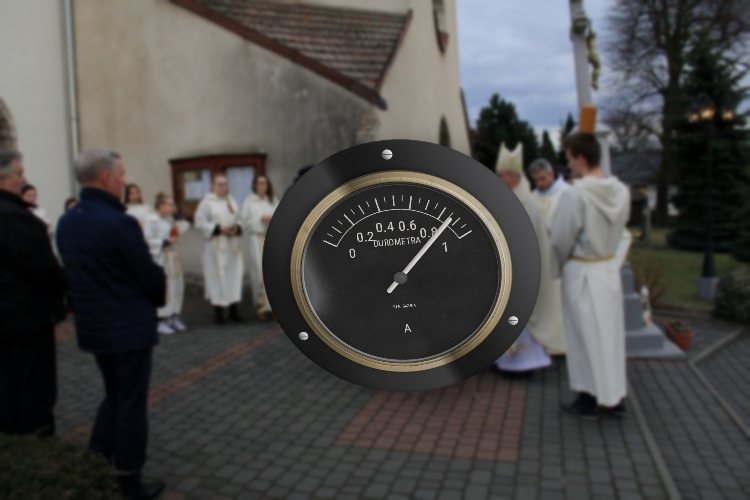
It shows 0.85 A
